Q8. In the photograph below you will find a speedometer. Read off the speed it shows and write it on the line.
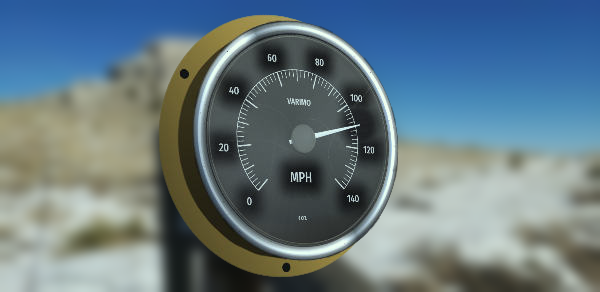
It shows 110 mph
